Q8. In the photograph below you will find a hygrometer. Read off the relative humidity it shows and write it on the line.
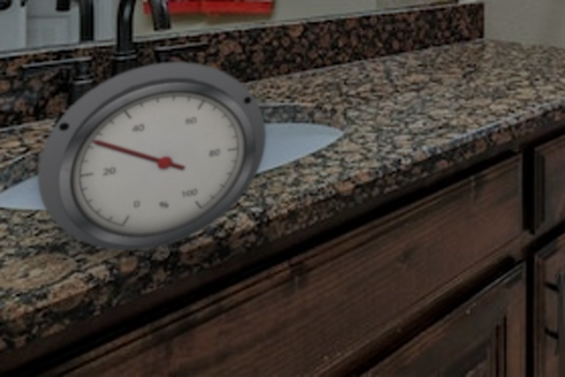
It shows 30 %
